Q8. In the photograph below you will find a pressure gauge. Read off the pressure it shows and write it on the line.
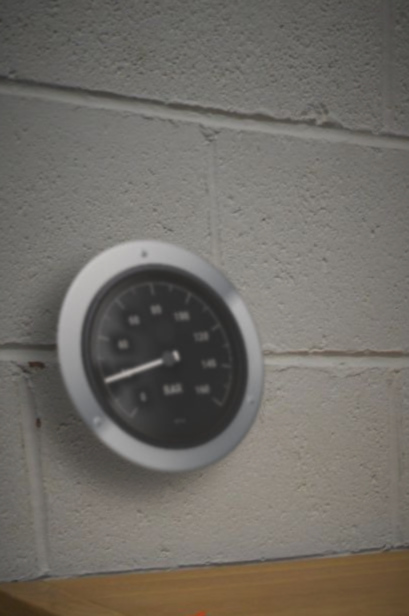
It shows 20 bar
